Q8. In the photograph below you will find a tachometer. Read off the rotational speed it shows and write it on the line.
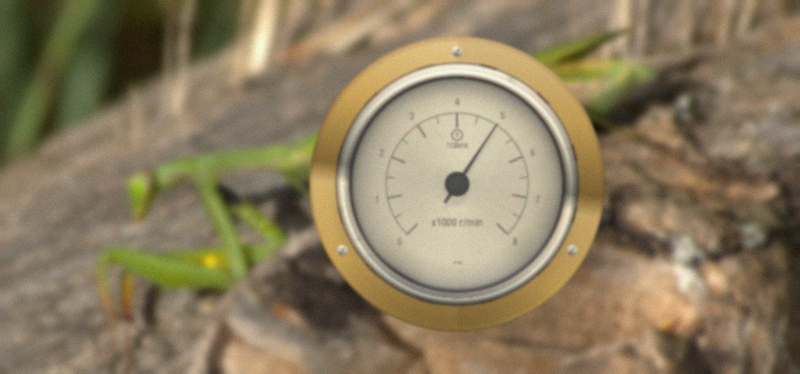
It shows 5000 rpm
